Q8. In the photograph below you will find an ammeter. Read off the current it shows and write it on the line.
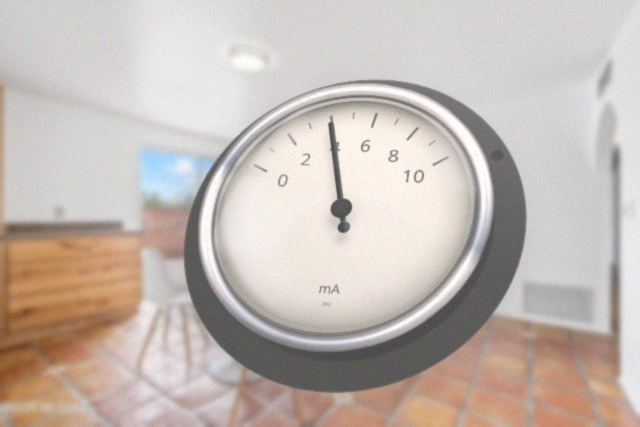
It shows 4 mA
